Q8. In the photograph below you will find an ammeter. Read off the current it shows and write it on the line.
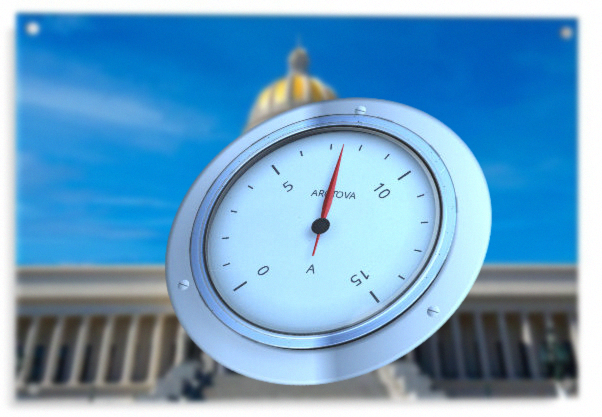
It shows 7.5 A
